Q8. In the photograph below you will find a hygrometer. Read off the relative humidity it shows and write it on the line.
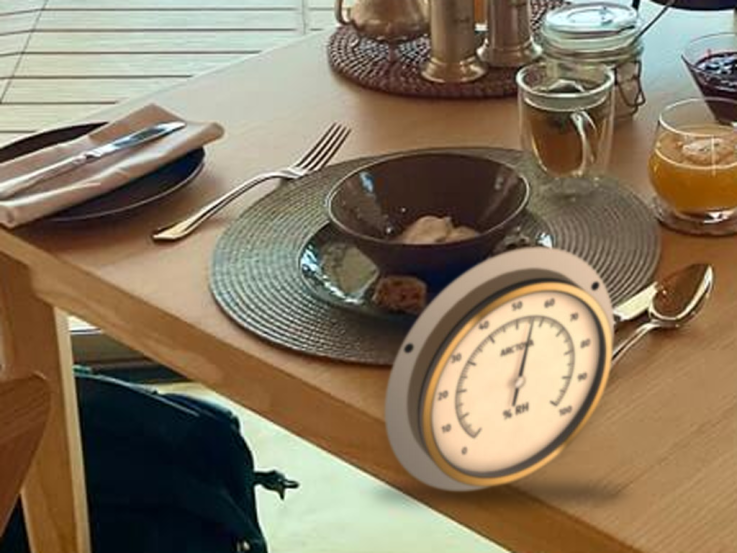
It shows 55 %
